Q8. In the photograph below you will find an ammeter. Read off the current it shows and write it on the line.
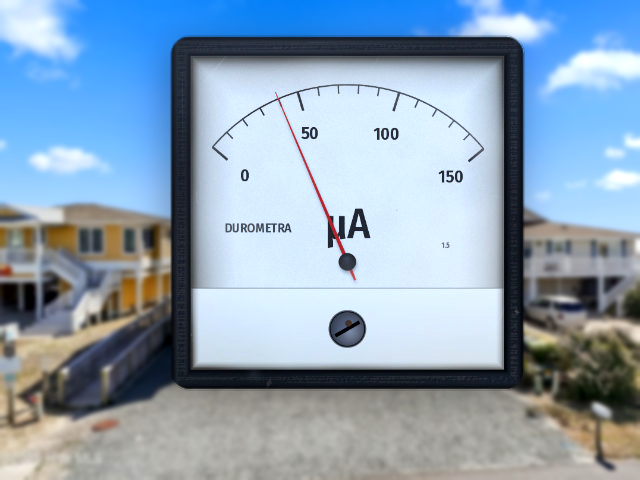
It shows 40 µA
